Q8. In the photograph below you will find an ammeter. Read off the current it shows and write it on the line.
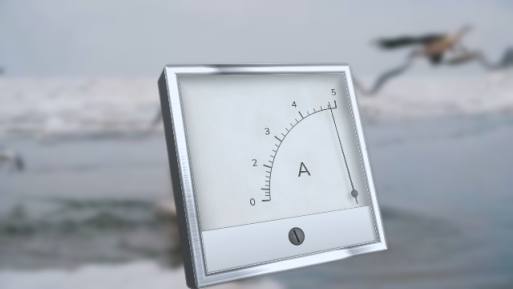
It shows 4.8 A
